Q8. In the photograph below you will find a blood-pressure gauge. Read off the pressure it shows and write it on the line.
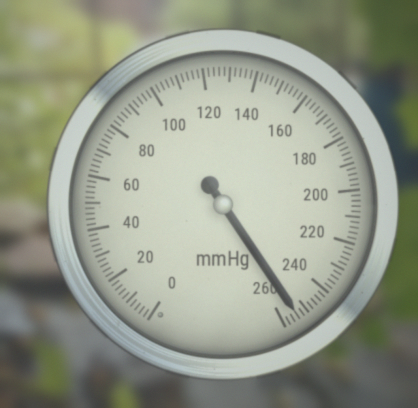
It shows 254 mmHg
